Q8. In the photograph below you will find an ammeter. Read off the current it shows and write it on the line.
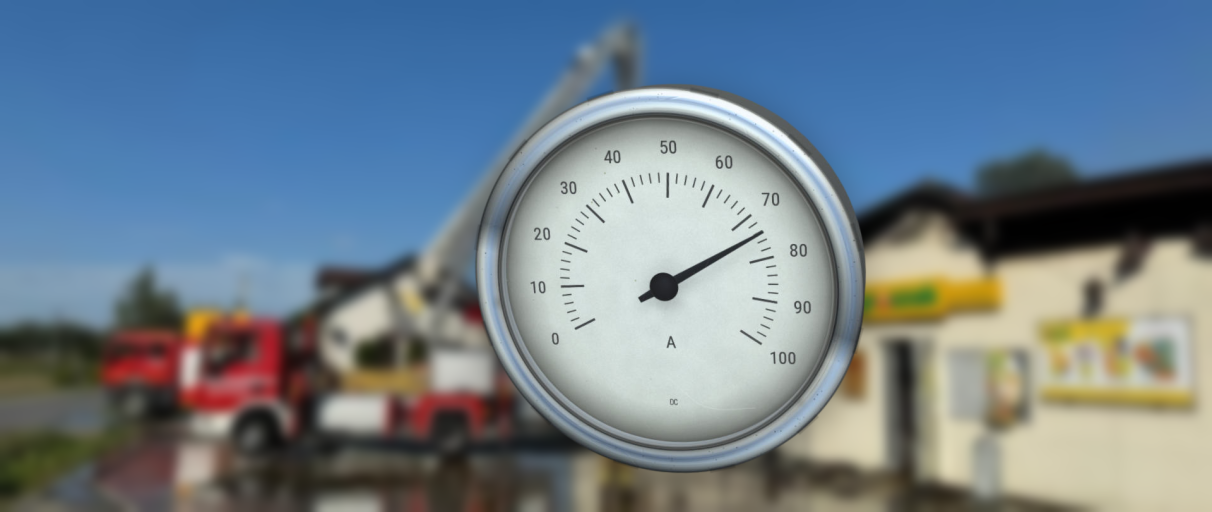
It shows 74 A
